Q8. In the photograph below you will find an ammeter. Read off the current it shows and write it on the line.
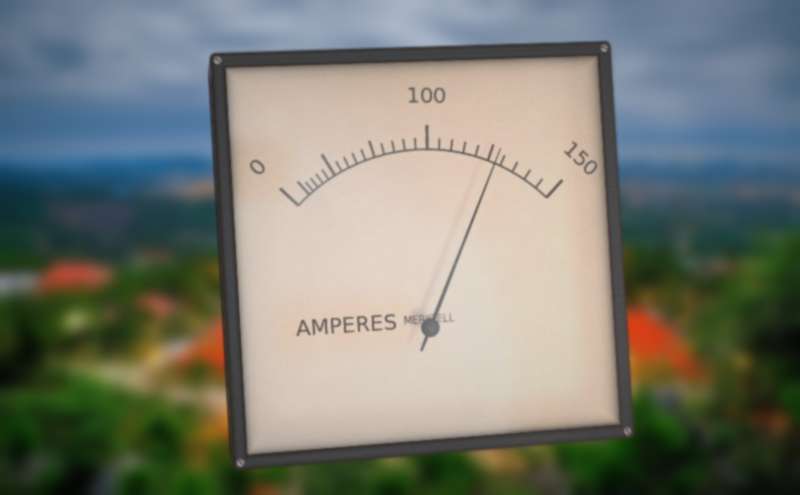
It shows 127.5 A
